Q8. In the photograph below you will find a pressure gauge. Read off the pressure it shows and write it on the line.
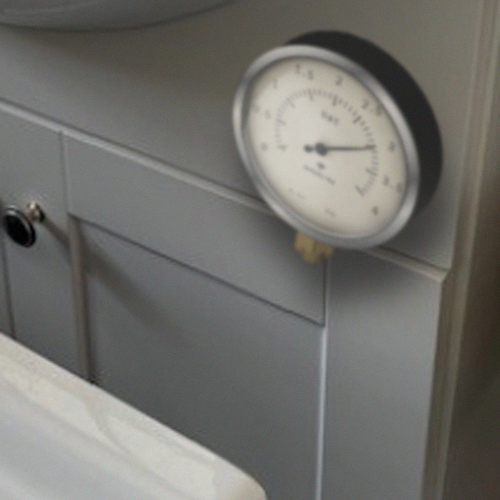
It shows 3 bar
